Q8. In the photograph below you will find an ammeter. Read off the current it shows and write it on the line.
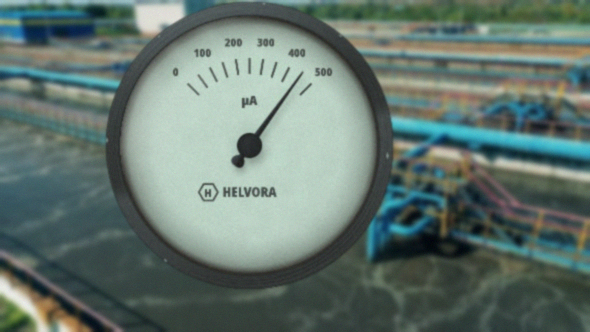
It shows 450 µA
